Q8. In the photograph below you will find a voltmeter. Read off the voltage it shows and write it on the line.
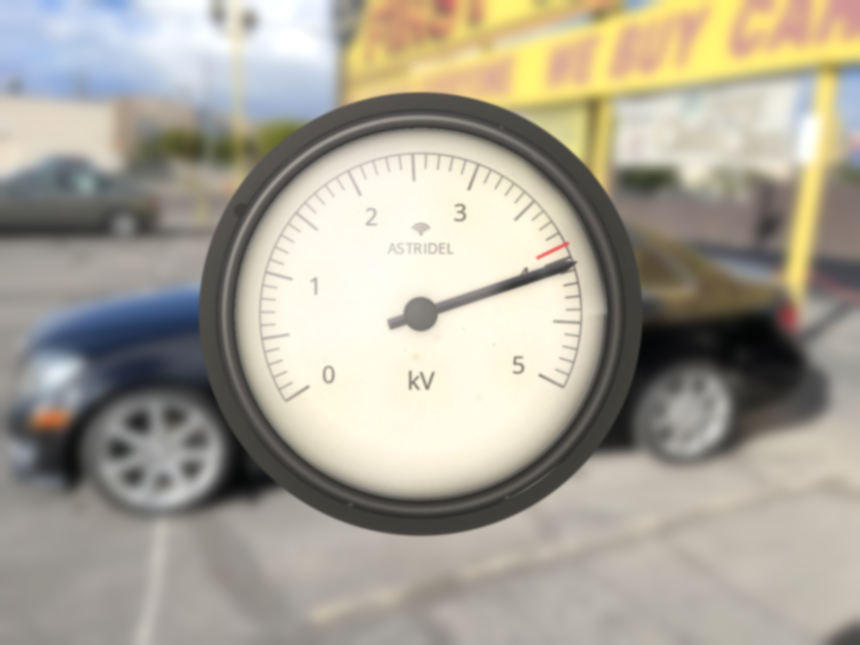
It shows 4.05 kV
